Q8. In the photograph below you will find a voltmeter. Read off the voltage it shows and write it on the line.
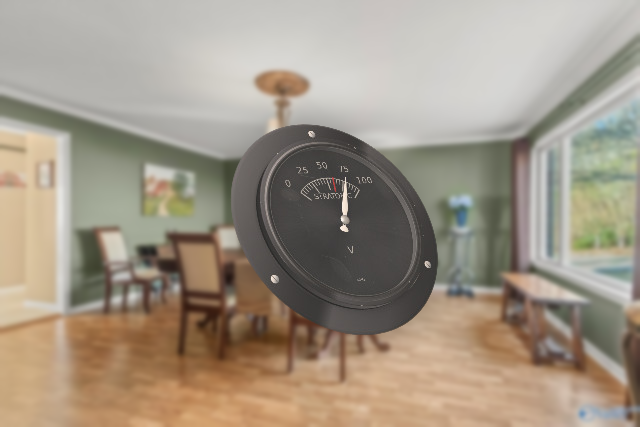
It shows 75 V
